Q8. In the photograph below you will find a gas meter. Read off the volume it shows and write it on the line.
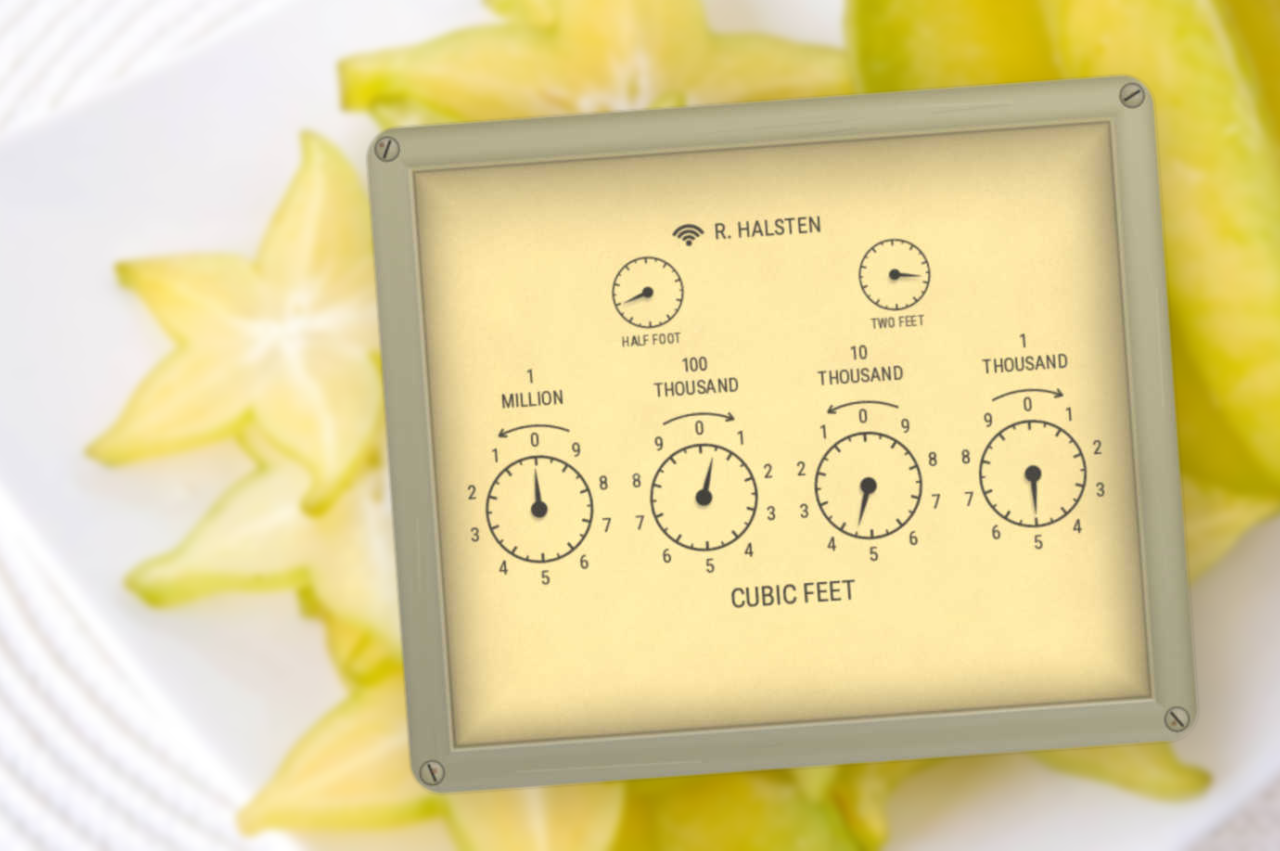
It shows 4500 ft³
